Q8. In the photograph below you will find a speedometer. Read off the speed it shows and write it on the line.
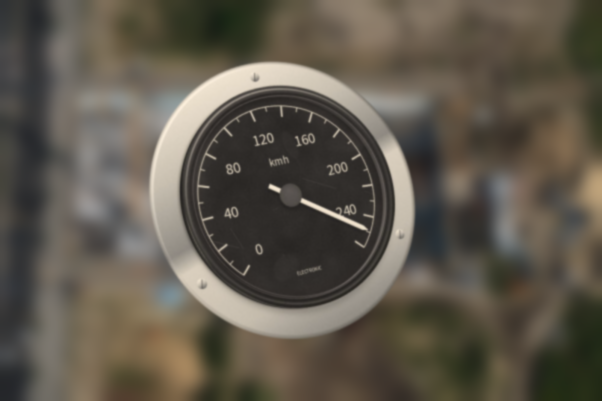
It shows 250 km/h
